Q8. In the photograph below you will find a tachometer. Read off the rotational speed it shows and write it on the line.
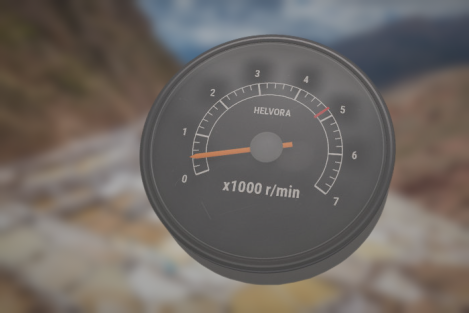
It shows 400 rpm
